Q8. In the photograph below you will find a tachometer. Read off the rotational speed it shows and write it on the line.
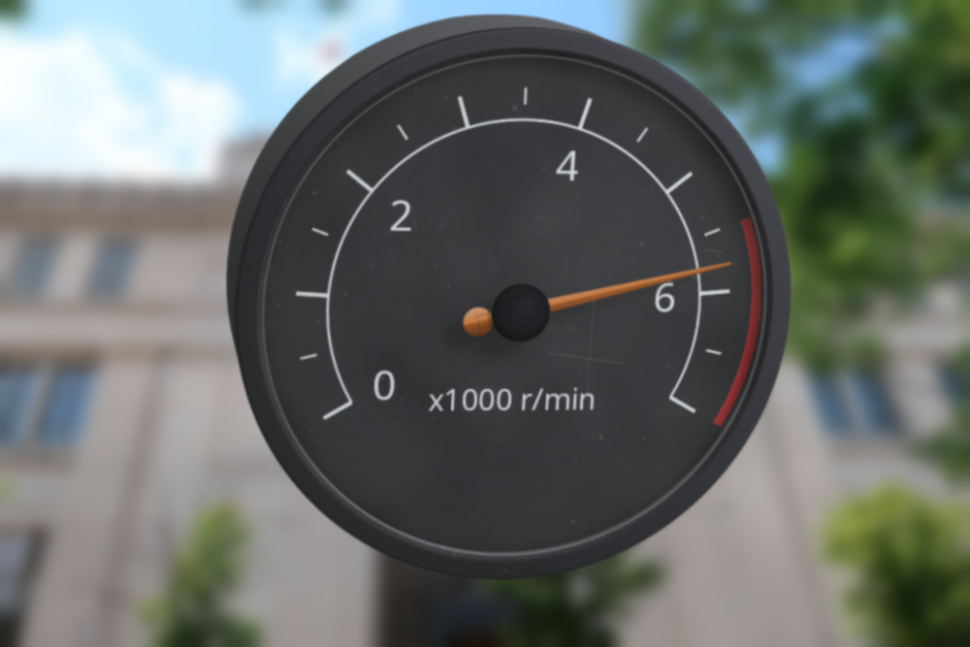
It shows 5750 rpm
